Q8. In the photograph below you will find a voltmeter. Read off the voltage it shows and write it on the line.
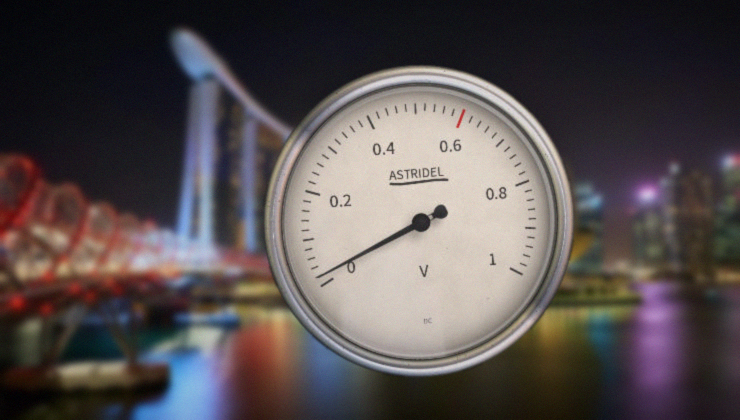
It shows 0.02 V
